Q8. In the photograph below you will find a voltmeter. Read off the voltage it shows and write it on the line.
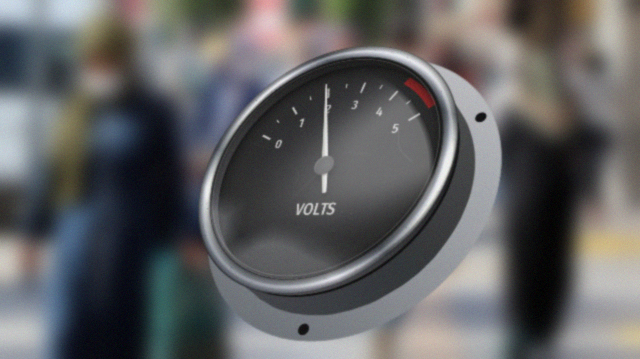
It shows 2 V
